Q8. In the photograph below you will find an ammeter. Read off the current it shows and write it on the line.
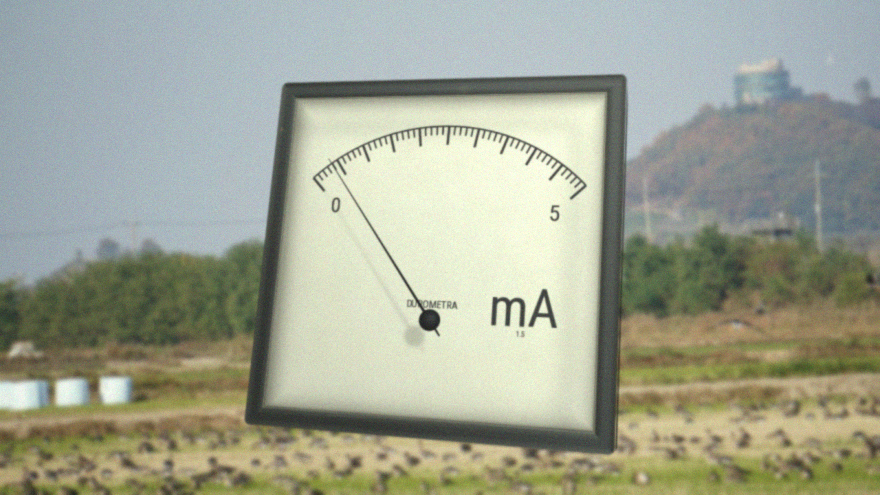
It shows 0.4 mA
